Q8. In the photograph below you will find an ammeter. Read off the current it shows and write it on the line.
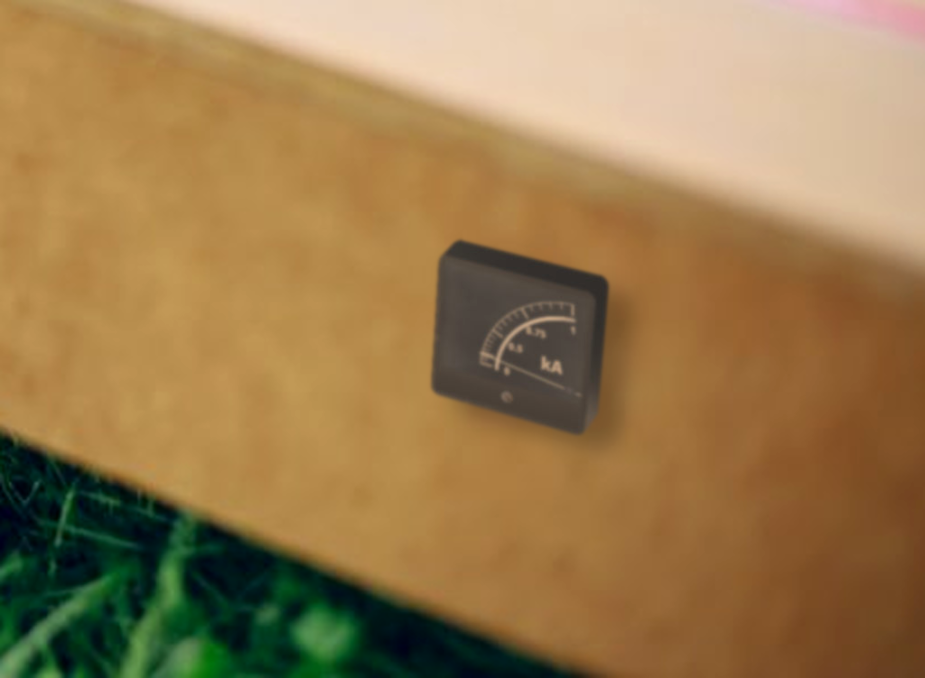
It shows 0.25 kA
